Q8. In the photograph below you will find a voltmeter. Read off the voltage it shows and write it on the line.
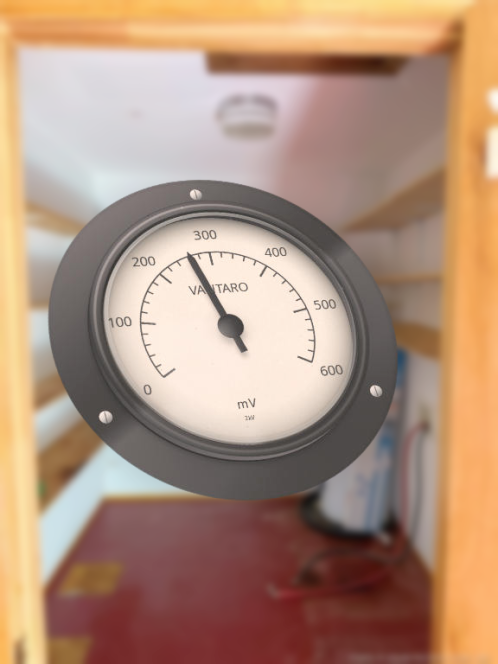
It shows 260 mV
